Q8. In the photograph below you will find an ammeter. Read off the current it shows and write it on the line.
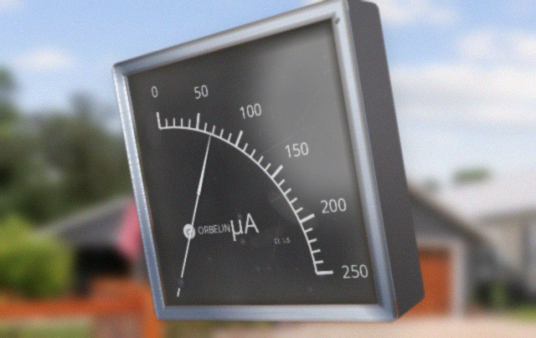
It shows 70 µA
